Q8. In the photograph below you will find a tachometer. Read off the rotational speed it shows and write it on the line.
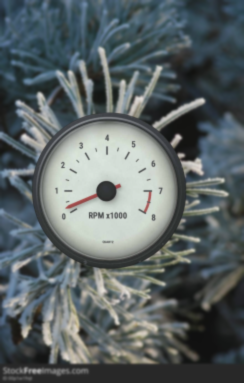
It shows 250 rpm
